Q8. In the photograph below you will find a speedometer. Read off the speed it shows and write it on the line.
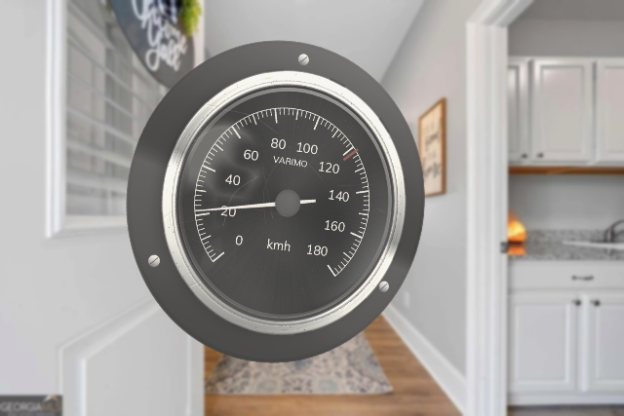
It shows 22 km/h
